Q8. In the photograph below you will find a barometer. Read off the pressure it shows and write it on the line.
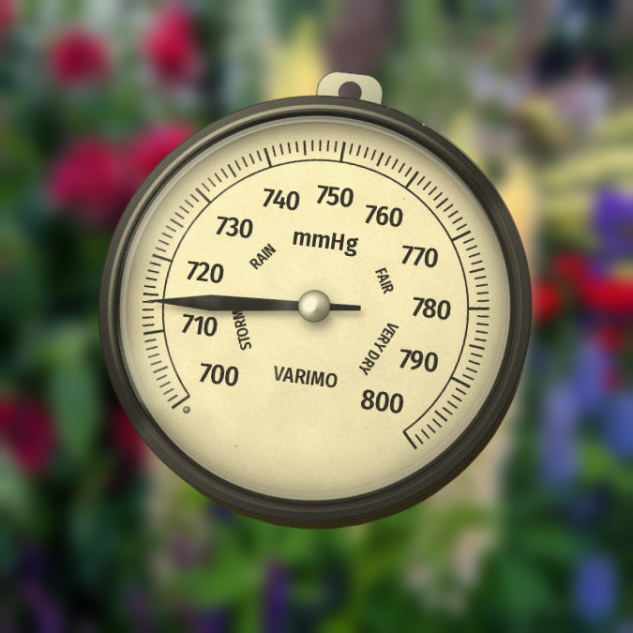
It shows 714 mmHg
